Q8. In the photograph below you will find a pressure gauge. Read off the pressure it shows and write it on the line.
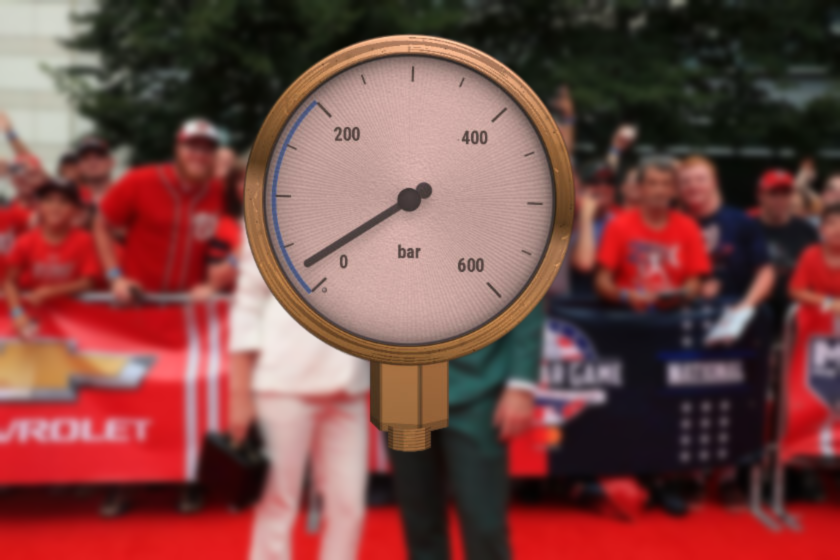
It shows 25 bar
